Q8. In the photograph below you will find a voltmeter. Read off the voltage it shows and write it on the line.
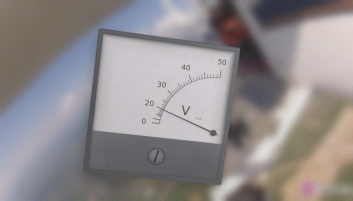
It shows 20 V
